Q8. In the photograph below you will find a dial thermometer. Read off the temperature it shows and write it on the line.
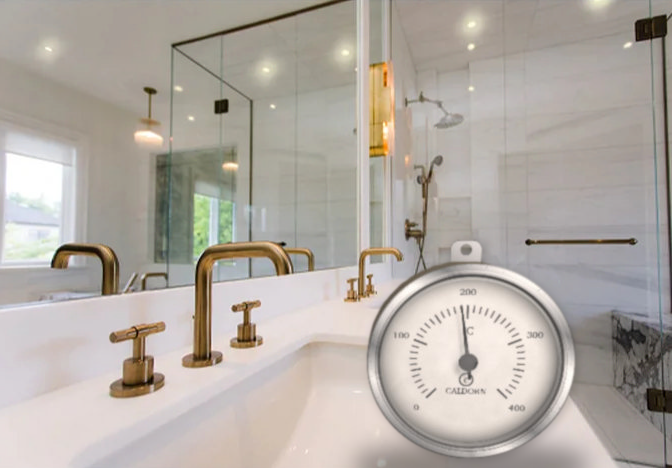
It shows 190 °C
